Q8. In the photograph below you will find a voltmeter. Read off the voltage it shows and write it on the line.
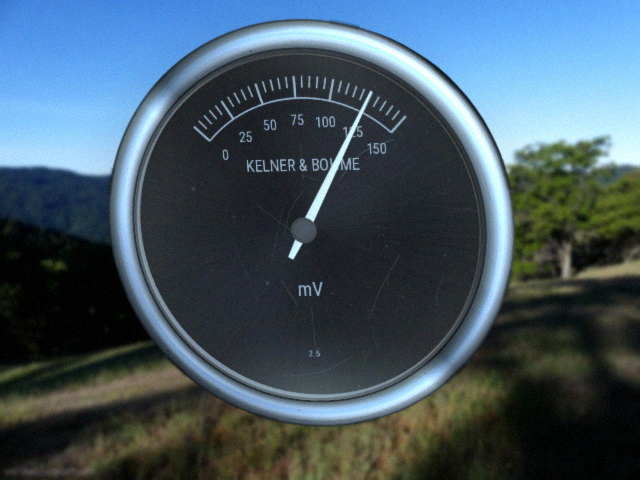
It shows 125 mV
